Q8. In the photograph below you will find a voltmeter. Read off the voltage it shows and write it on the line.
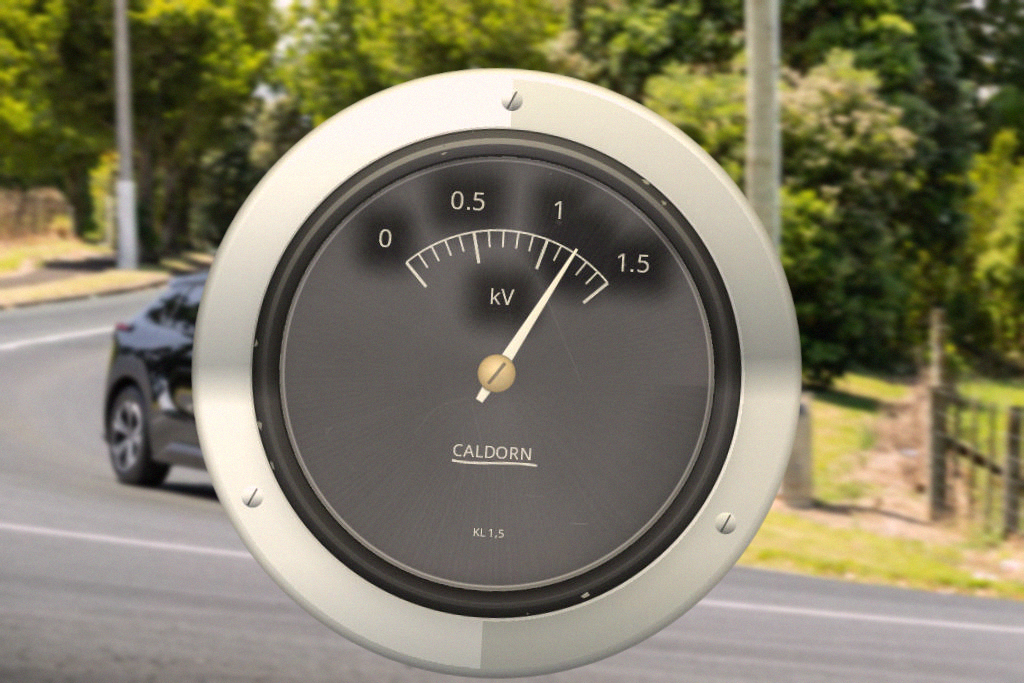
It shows 1.2 kV
